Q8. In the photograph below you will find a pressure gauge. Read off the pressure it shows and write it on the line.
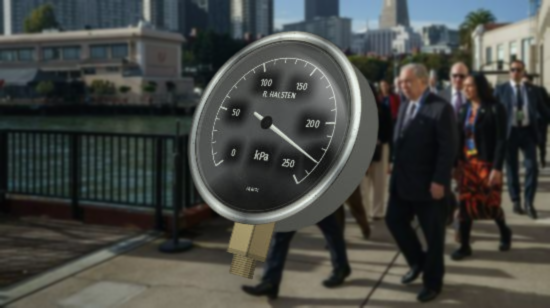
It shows 230 kPa
